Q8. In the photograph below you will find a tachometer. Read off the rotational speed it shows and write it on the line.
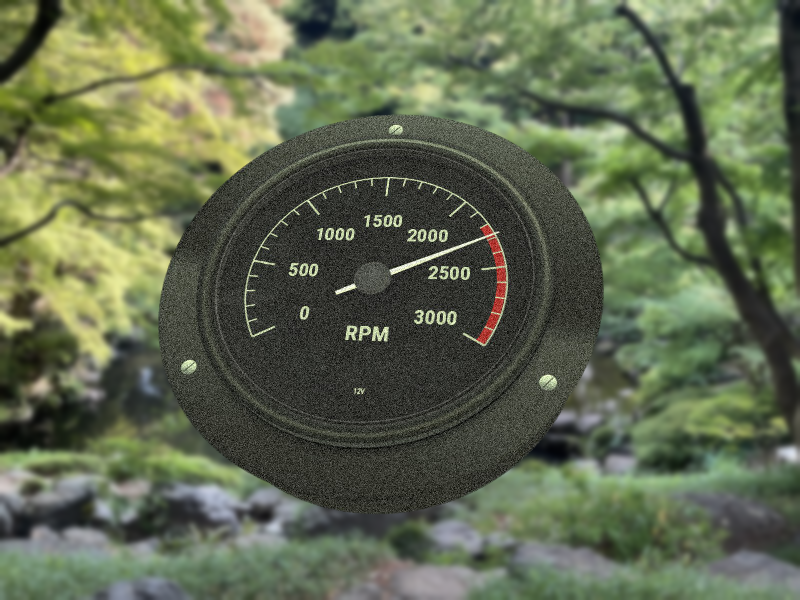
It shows 2300 rpm
